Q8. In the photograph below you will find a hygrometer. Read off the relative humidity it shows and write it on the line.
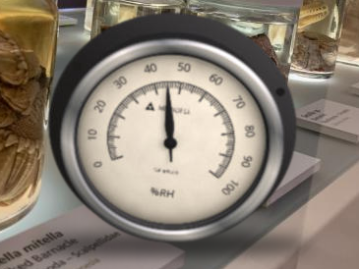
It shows 45 %
